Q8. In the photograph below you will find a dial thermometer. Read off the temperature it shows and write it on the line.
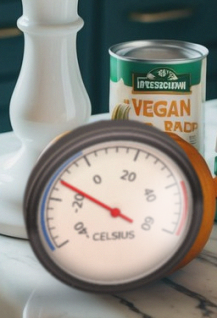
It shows -12 °C
